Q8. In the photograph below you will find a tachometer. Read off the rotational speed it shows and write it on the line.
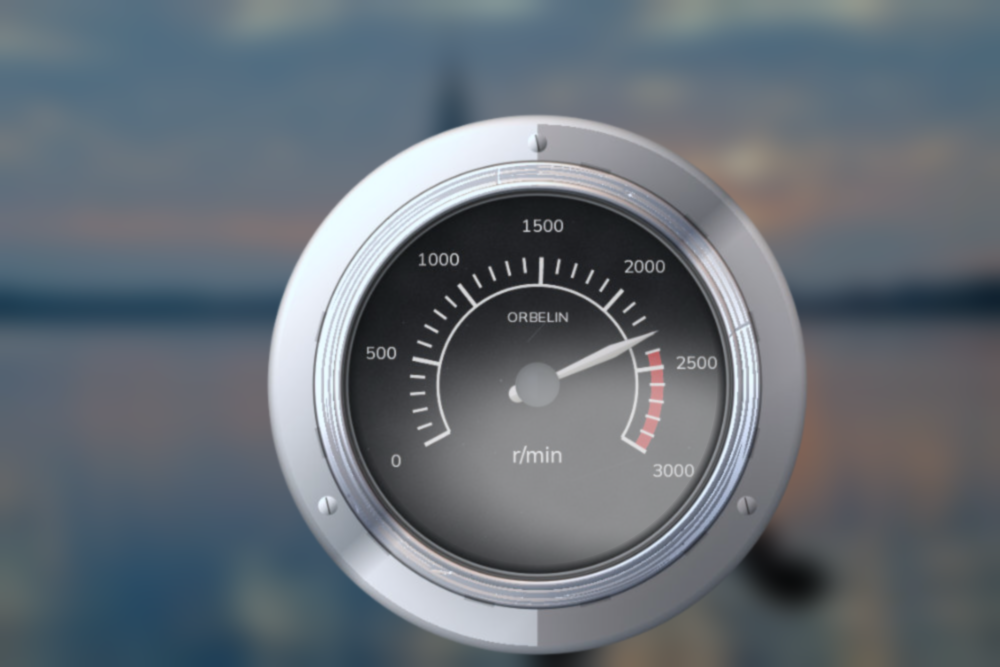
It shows 2300 rpm
